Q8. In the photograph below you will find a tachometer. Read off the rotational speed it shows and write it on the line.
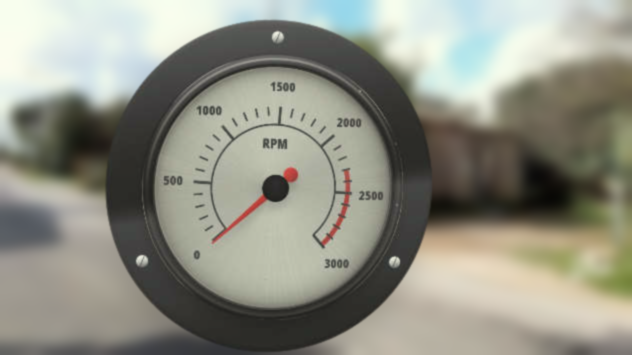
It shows 0 rpm
